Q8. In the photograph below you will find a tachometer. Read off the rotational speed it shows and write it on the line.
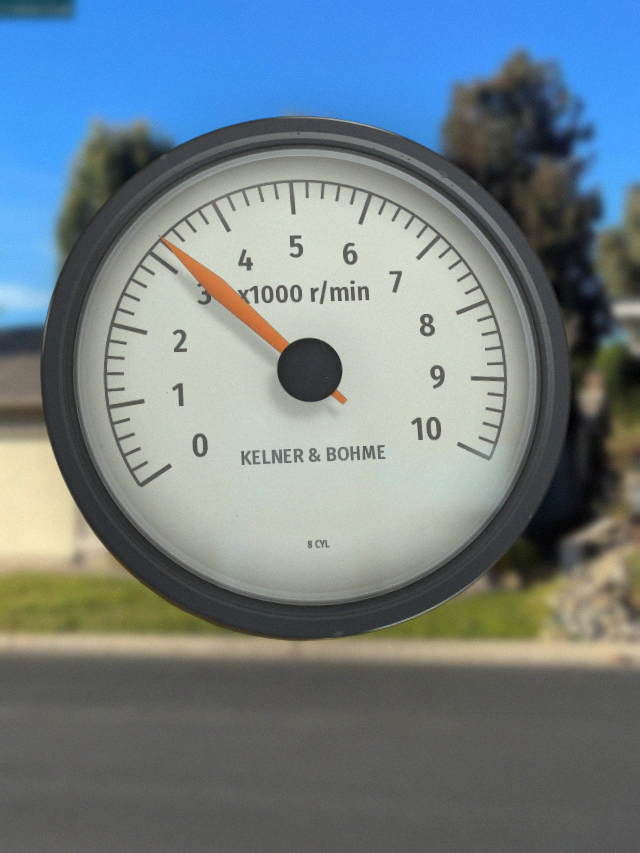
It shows 3200 rpm
